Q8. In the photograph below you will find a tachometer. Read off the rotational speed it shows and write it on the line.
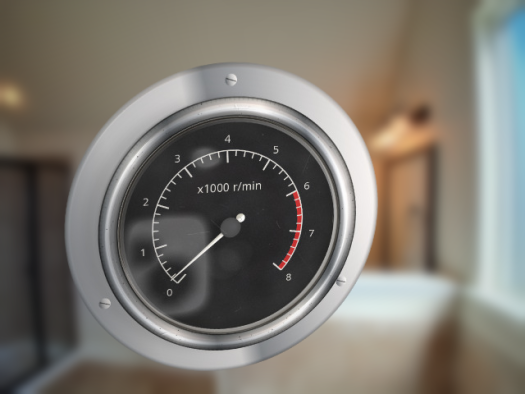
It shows 200 rpm
